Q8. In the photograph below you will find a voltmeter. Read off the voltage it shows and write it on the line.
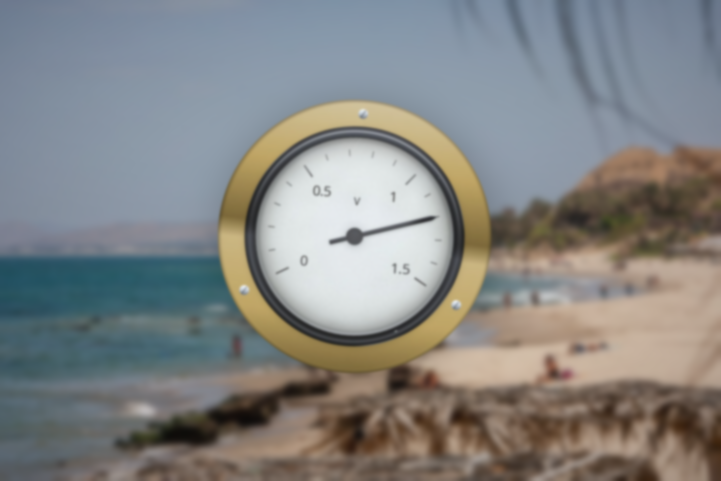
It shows 1.2 V
